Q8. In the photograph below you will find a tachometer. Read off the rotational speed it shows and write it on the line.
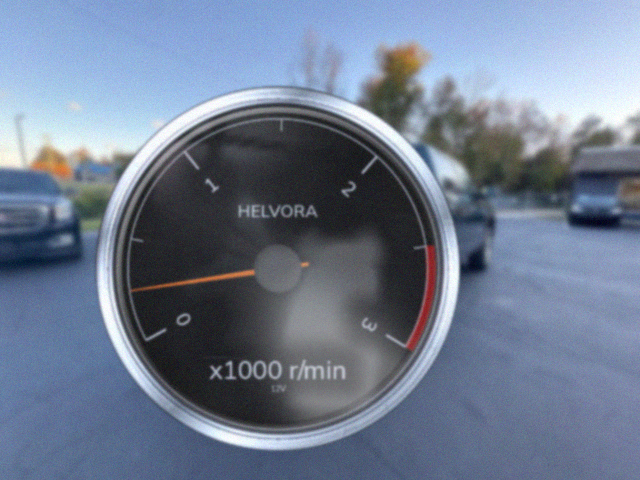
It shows 250 rpm
